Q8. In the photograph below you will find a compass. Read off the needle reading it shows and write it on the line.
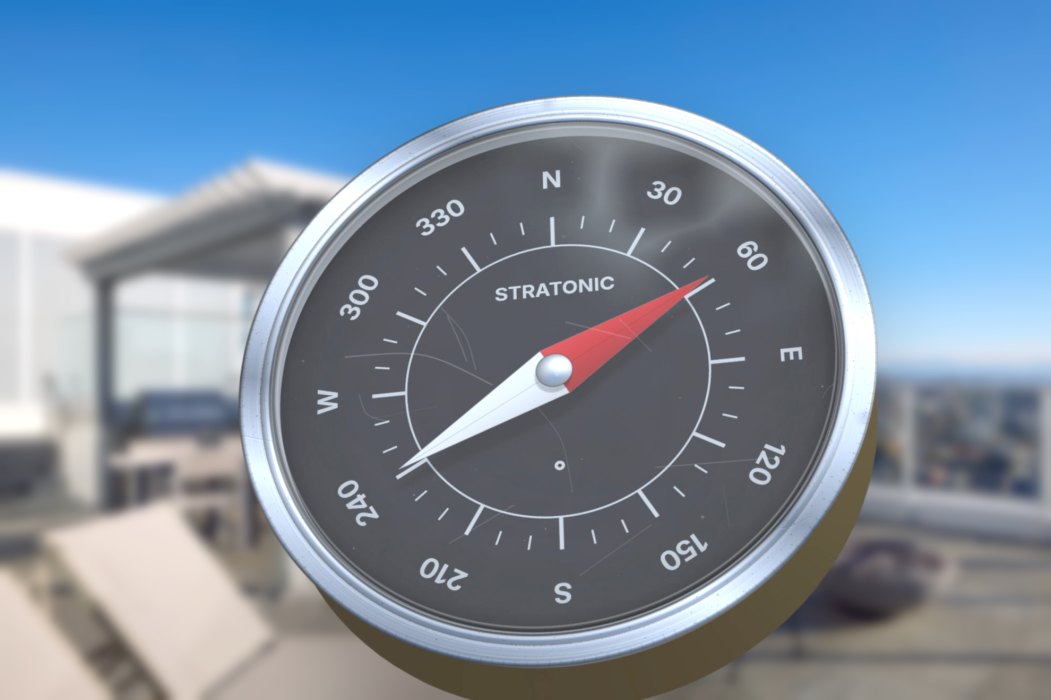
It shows 60 °
